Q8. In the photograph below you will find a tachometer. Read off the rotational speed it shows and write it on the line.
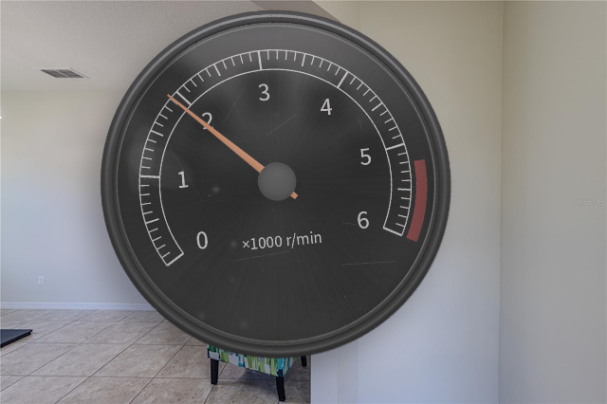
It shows 1900 rpm
